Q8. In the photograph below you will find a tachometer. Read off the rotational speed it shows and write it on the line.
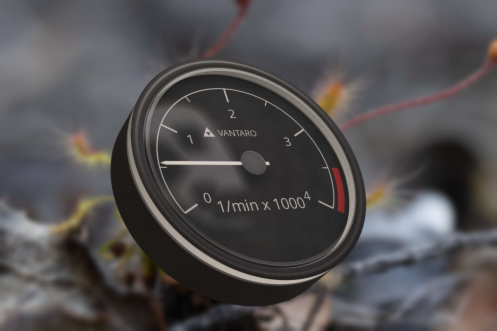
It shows 500 rpm
